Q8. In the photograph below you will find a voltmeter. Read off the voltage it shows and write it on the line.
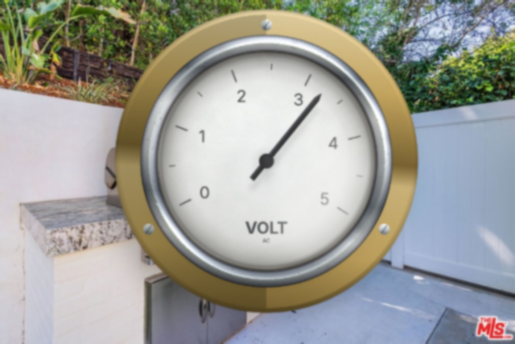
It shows 3.25 V
